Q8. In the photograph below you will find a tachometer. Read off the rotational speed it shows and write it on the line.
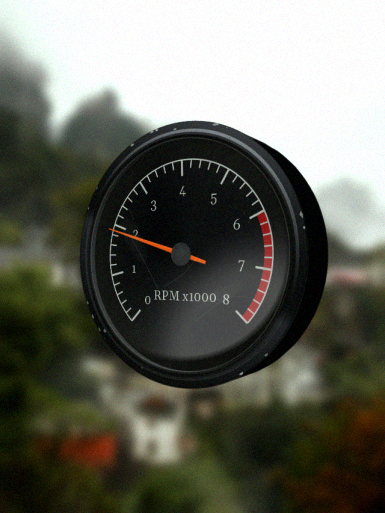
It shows 1900 rpm
